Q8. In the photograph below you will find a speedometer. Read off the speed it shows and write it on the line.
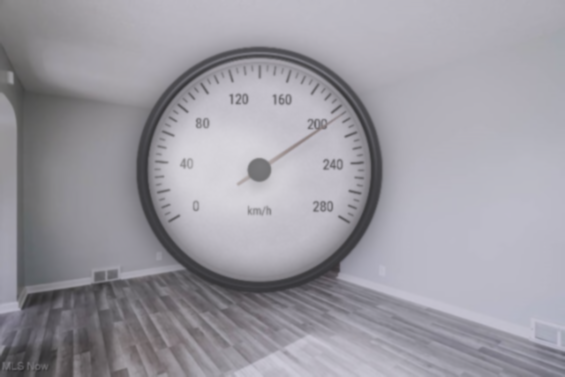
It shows 205 km/h
